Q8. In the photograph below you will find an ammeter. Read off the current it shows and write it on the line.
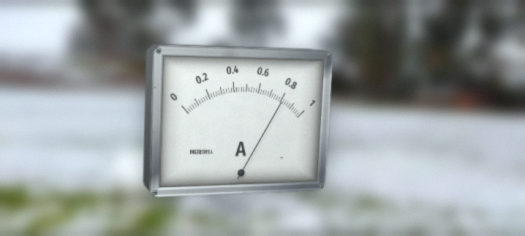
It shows 0.8 A
